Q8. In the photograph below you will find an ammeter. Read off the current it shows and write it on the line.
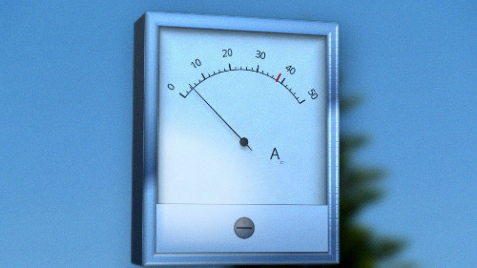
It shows 4 A
